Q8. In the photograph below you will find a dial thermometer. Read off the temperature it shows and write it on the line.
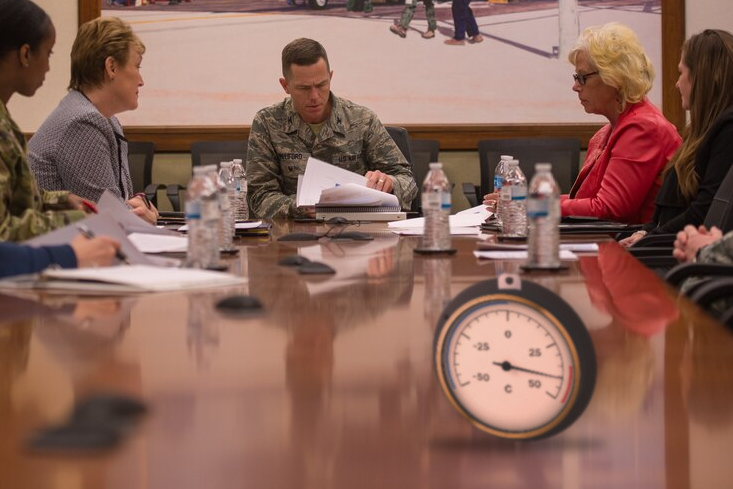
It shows 40 °C
